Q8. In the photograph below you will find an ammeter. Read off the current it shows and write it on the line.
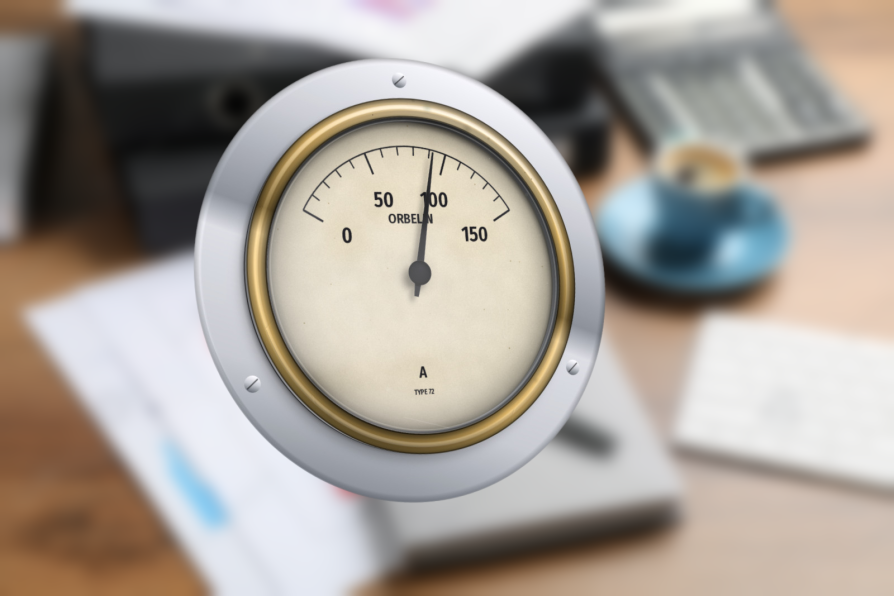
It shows 90 A
